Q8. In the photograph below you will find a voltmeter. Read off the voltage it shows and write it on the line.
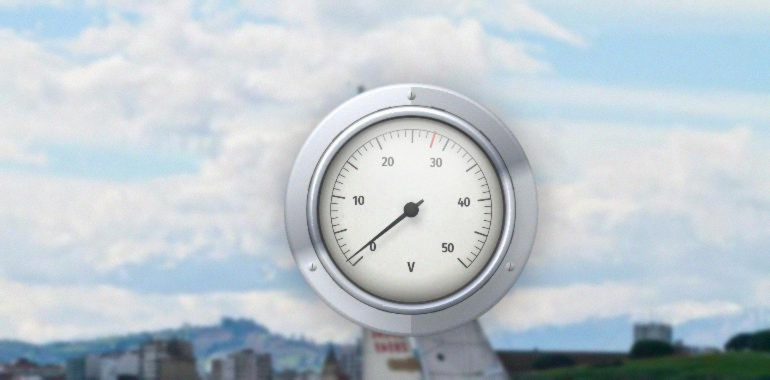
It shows 1 V
